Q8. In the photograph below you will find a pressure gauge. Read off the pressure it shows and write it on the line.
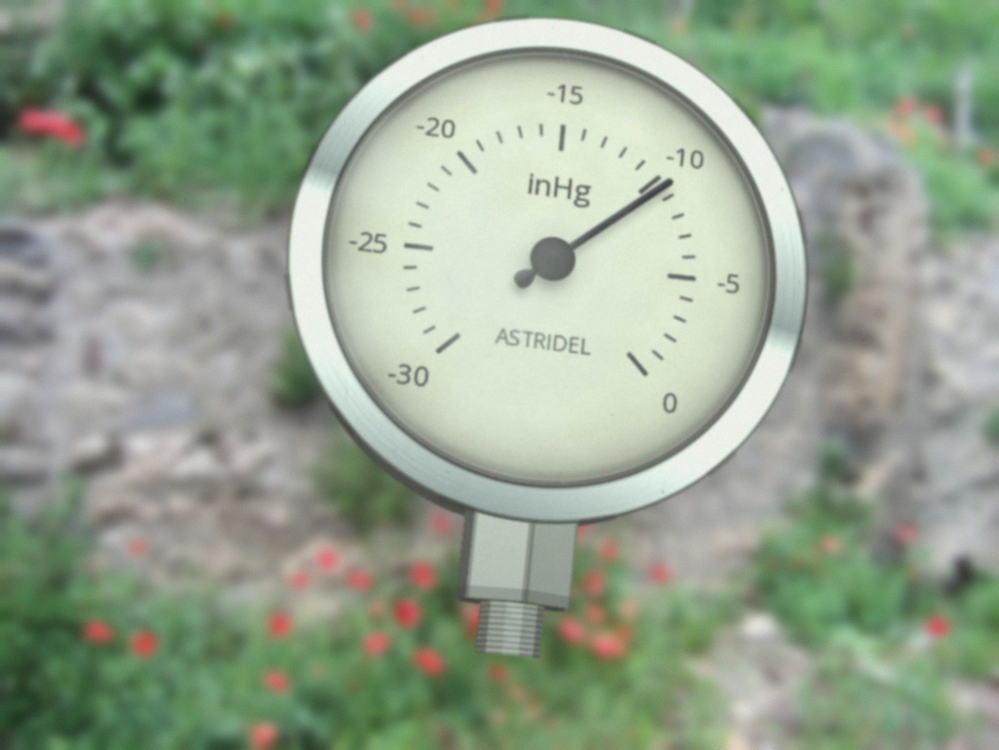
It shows -9.5 inHg
